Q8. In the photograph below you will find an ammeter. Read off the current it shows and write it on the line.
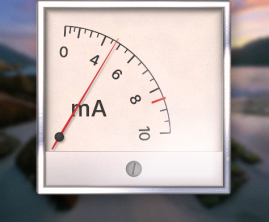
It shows 4.75 mA
